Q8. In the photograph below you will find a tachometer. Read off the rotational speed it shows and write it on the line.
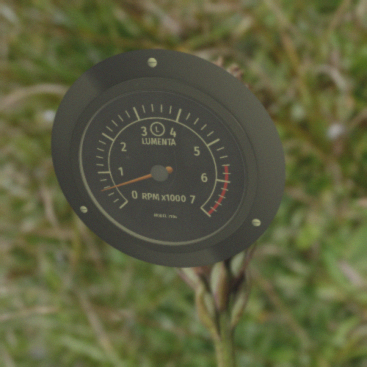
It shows 600 rpm
